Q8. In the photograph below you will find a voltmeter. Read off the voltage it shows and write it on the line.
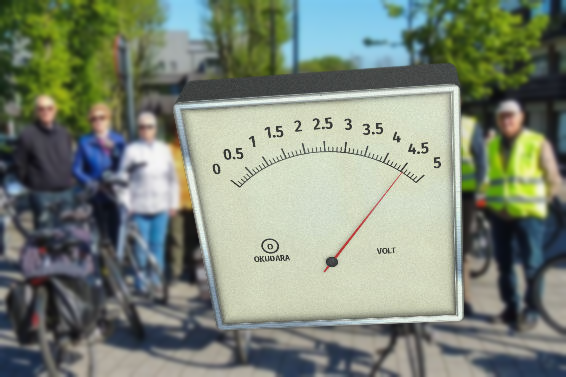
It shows 4.5 V
